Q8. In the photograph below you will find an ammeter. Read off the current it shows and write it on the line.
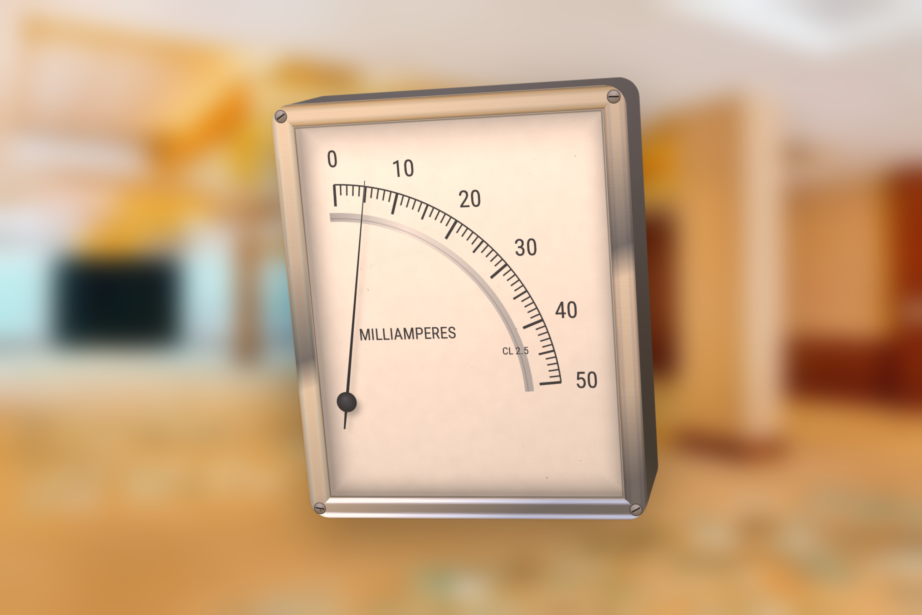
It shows 5 mA
